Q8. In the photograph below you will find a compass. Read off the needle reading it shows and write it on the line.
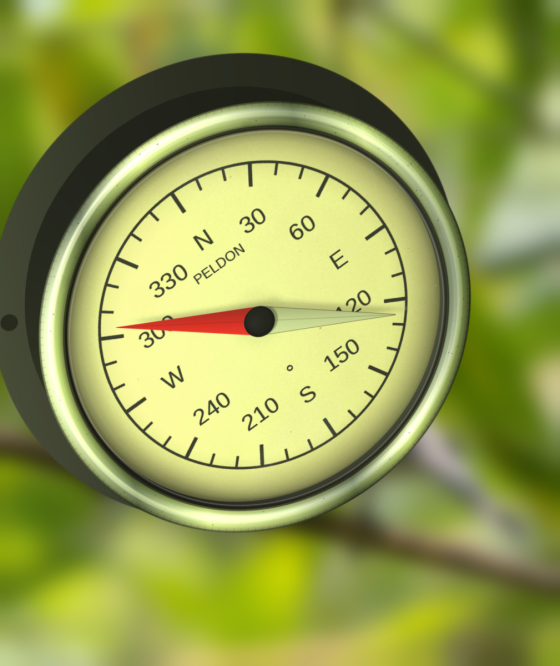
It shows 305 °
